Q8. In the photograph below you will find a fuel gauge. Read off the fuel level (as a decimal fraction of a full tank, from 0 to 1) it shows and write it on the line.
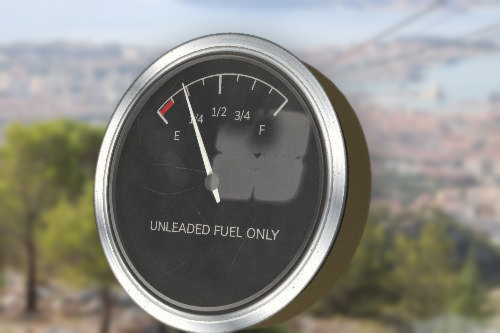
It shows 0.25
